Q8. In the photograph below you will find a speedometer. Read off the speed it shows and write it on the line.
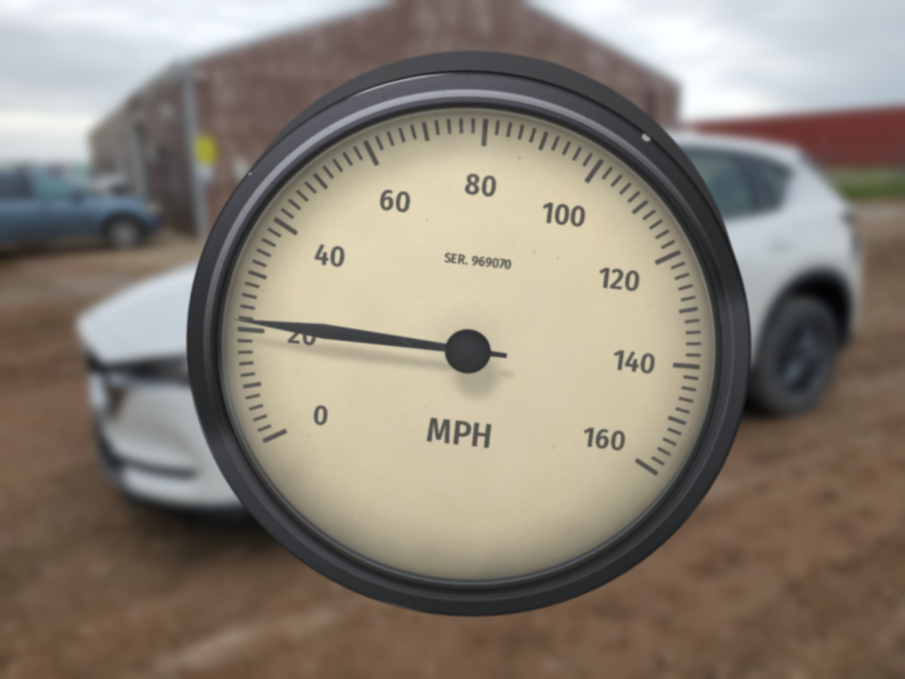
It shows 22 mph
